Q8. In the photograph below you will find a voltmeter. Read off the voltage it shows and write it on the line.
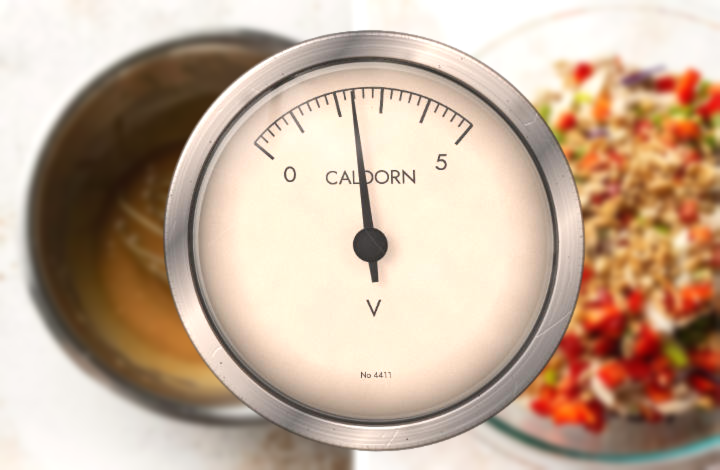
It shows 2.4 V
